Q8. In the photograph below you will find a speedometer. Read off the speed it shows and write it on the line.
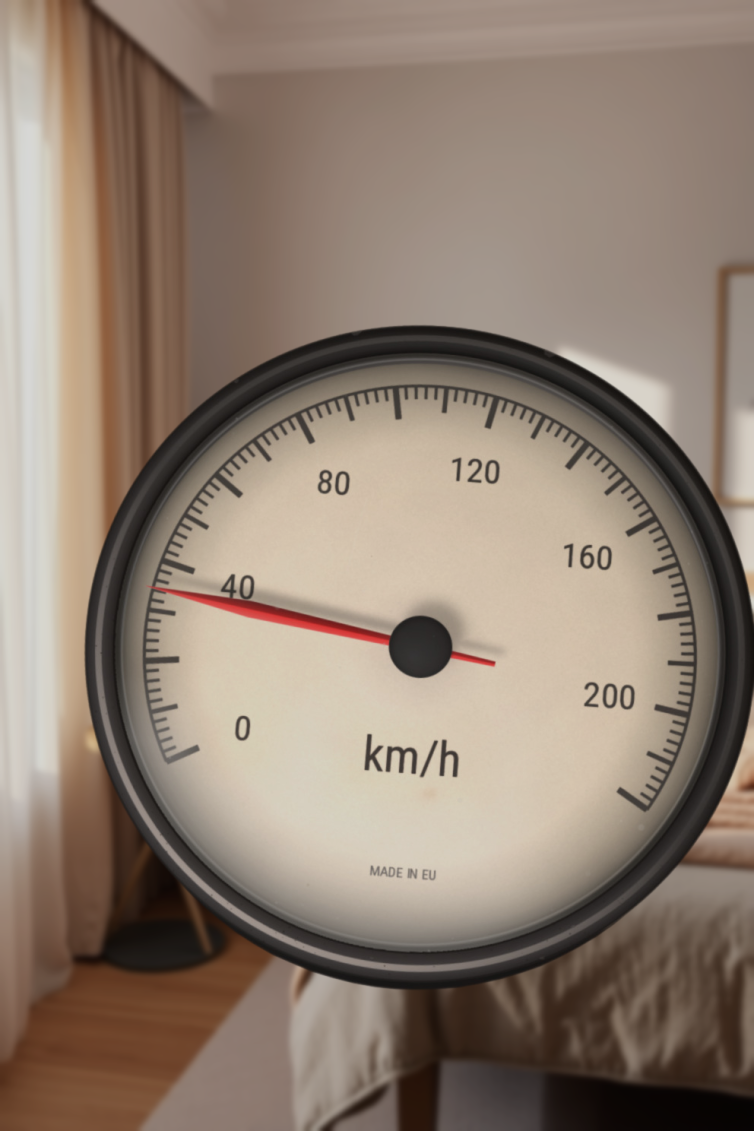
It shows 34 km/h
